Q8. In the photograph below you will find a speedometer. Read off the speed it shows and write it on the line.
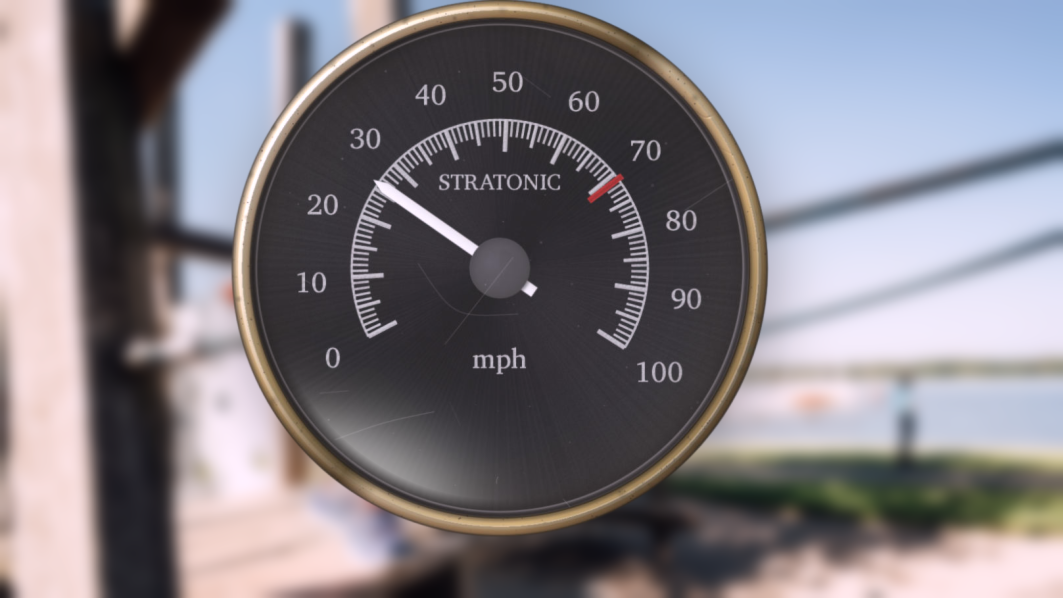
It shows 26 mph
